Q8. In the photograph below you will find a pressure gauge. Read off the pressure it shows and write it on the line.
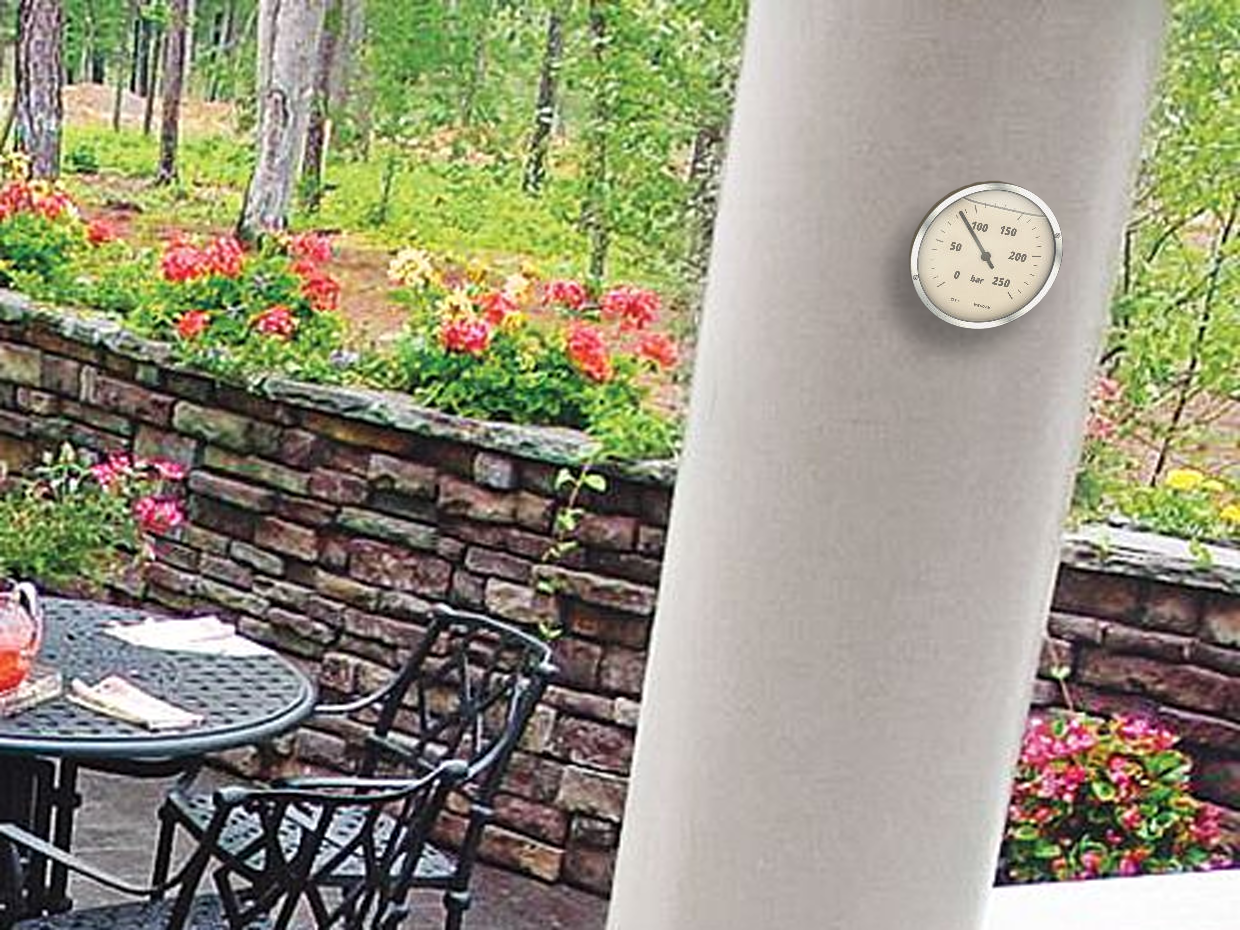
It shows 85 bar
